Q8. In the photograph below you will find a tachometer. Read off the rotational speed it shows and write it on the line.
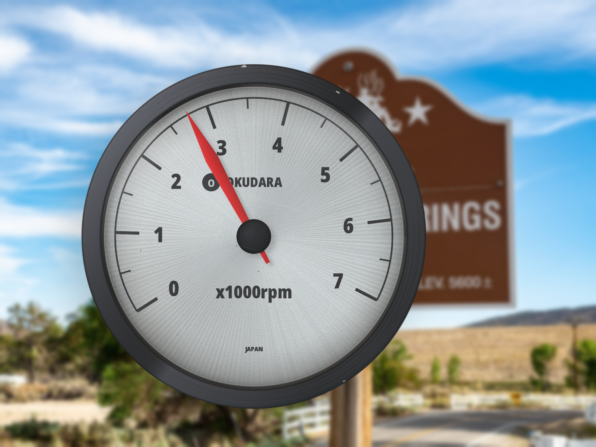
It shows 2750 rpm
